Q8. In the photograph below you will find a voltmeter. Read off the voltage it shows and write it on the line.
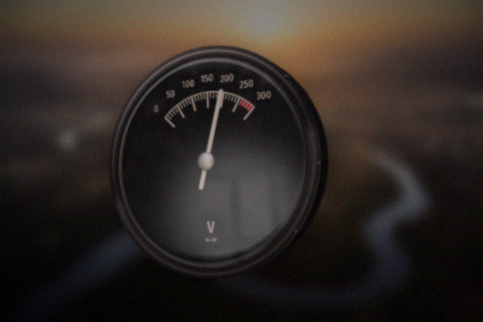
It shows 200 V
